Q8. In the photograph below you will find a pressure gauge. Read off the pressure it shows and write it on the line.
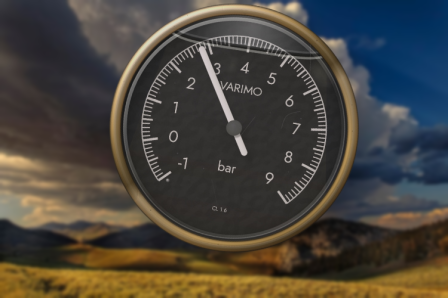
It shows 2.8 bar
